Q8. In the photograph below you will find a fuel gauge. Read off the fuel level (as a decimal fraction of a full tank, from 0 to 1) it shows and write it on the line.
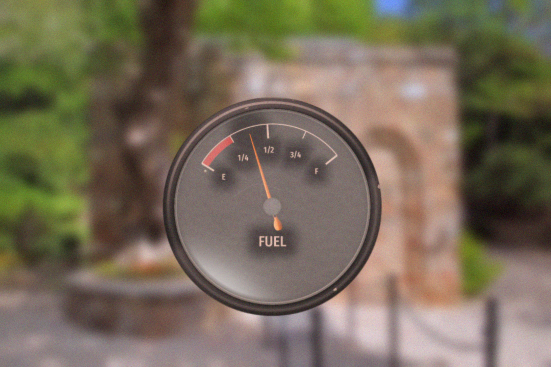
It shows 0.375
